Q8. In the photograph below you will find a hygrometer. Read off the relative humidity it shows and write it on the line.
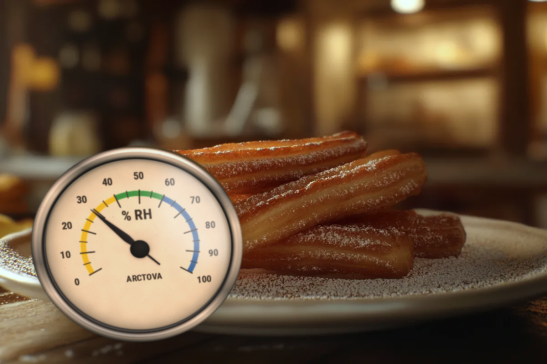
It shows 30 %
